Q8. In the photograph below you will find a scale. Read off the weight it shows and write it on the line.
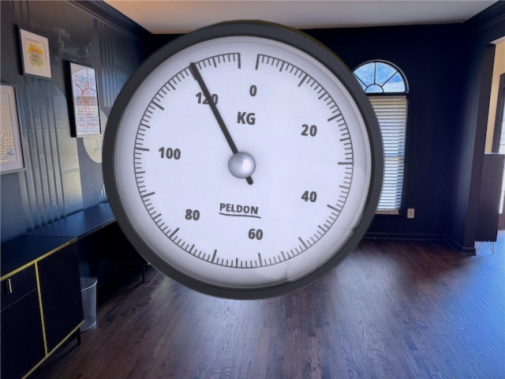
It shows 121 kg
